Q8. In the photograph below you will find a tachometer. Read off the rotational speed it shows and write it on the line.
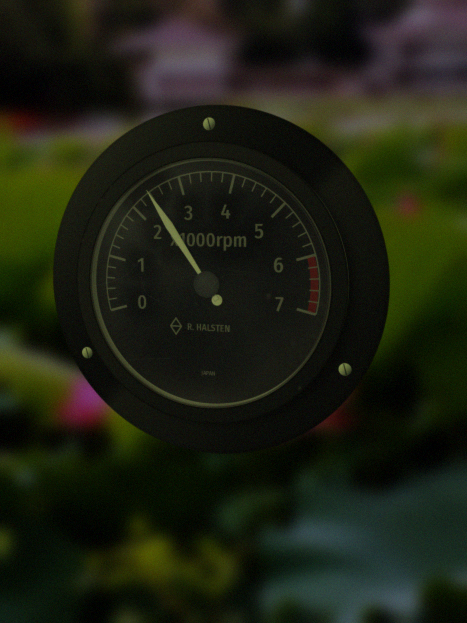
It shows 2400 rpm
